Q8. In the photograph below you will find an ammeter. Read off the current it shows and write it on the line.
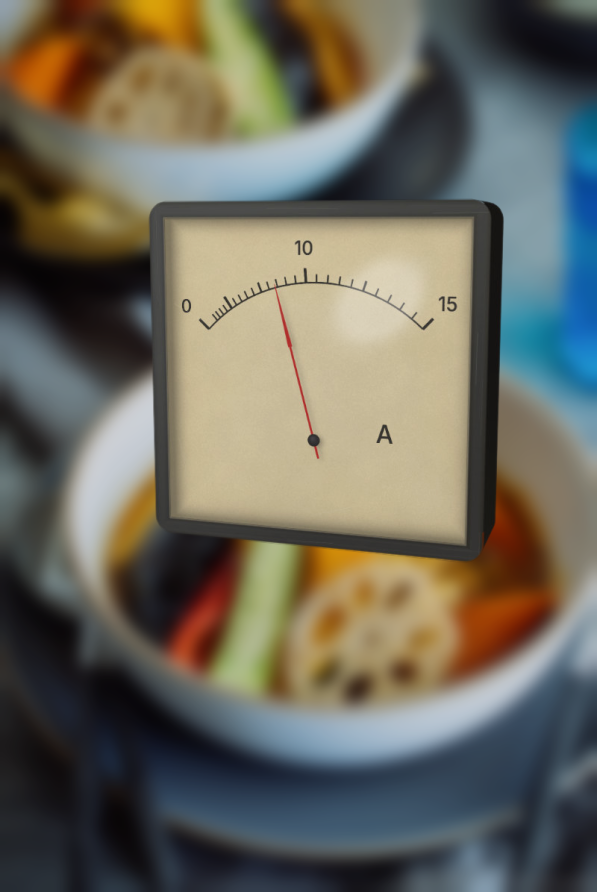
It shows 8.5 A
